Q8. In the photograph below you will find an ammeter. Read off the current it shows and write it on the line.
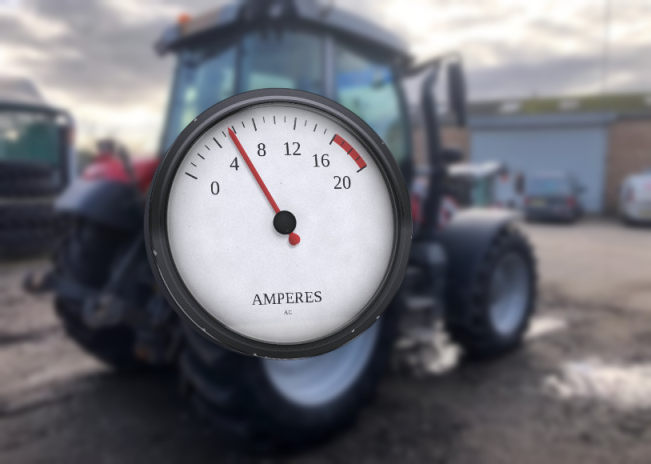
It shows 5.5 A
